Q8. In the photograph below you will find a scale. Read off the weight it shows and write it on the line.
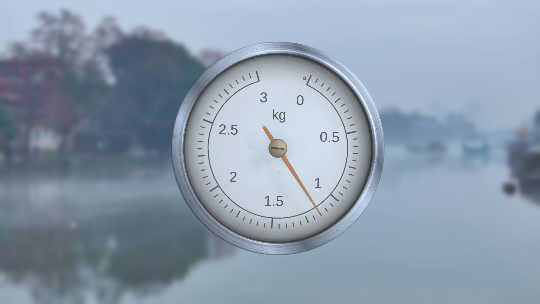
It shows 1.15 kg
